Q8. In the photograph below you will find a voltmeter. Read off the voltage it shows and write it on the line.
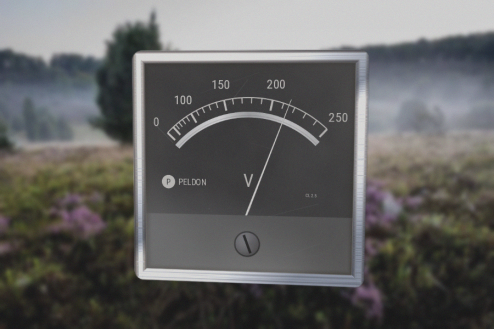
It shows 215 V
